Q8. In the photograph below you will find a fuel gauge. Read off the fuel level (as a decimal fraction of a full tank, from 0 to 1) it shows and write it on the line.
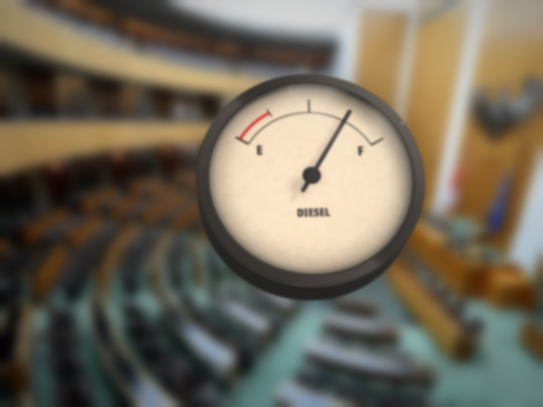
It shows 0.75
